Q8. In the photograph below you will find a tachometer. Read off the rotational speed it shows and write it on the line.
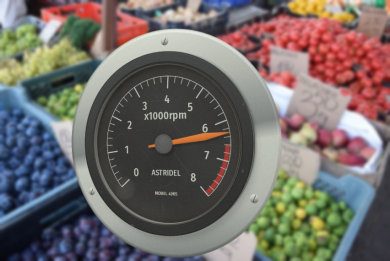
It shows 6300 rpm
